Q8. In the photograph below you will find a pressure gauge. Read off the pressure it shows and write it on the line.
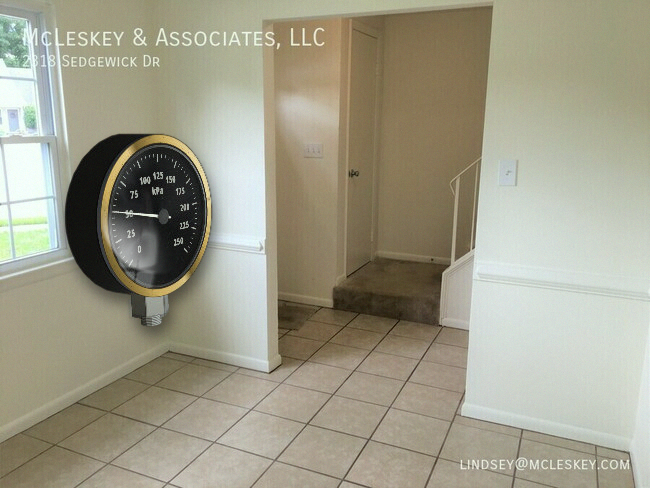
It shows 50 kPa
